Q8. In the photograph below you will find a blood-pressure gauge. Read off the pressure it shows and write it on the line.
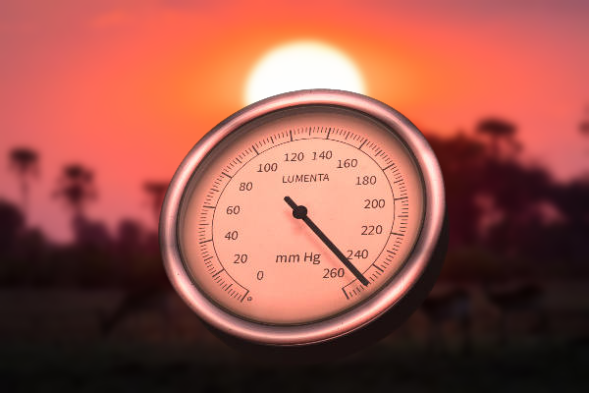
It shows 250 mmHg
